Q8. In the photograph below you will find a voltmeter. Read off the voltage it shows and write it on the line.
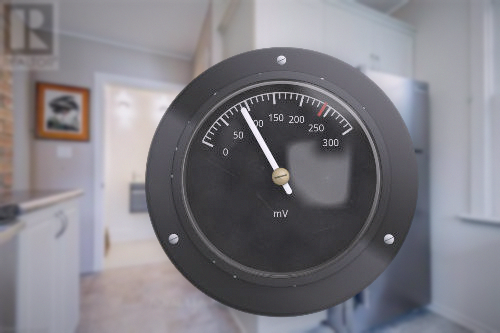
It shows 90 mV
